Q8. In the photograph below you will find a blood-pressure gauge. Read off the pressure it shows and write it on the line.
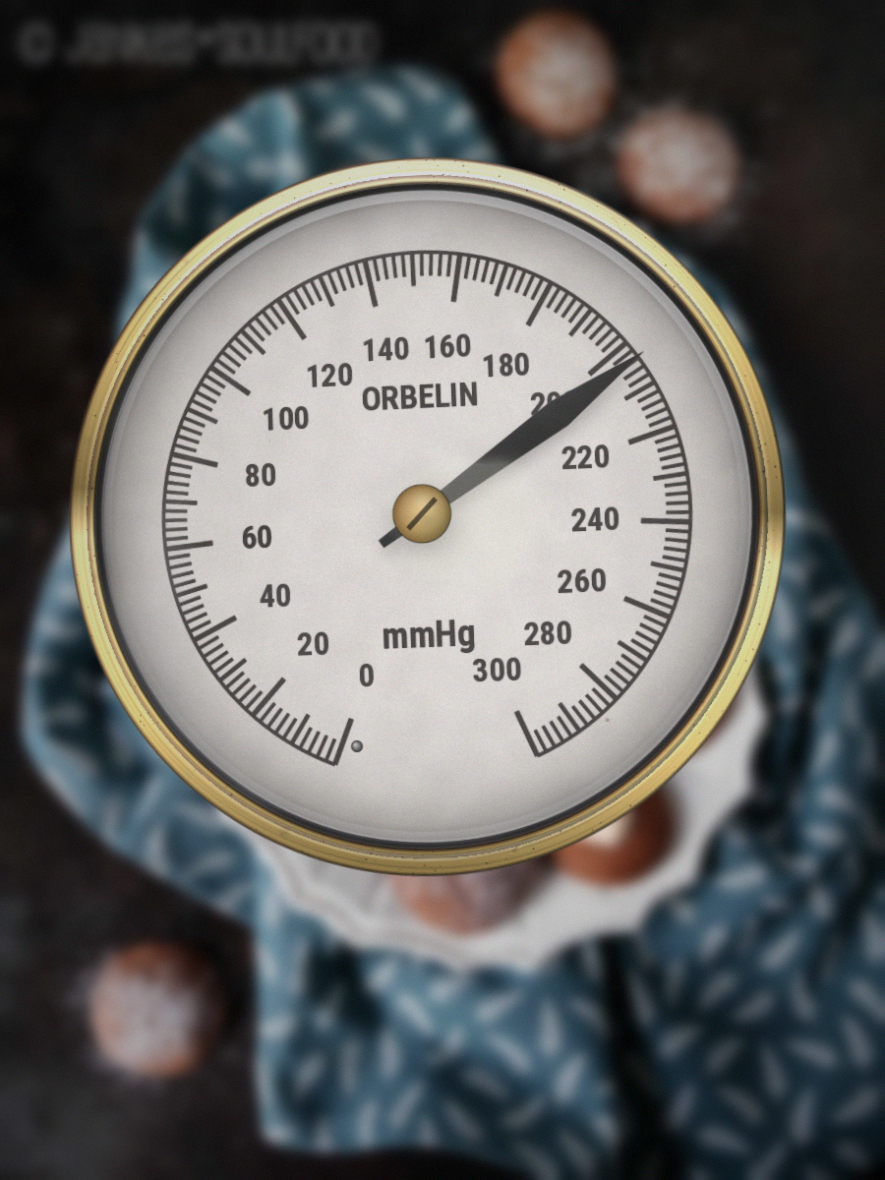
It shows 204 mmHg
